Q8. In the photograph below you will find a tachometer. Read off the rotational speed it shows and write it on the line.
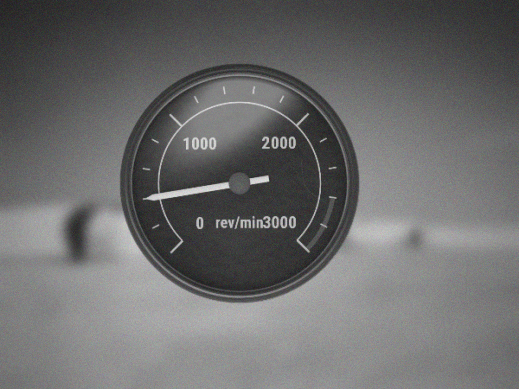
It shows 400 rpm
